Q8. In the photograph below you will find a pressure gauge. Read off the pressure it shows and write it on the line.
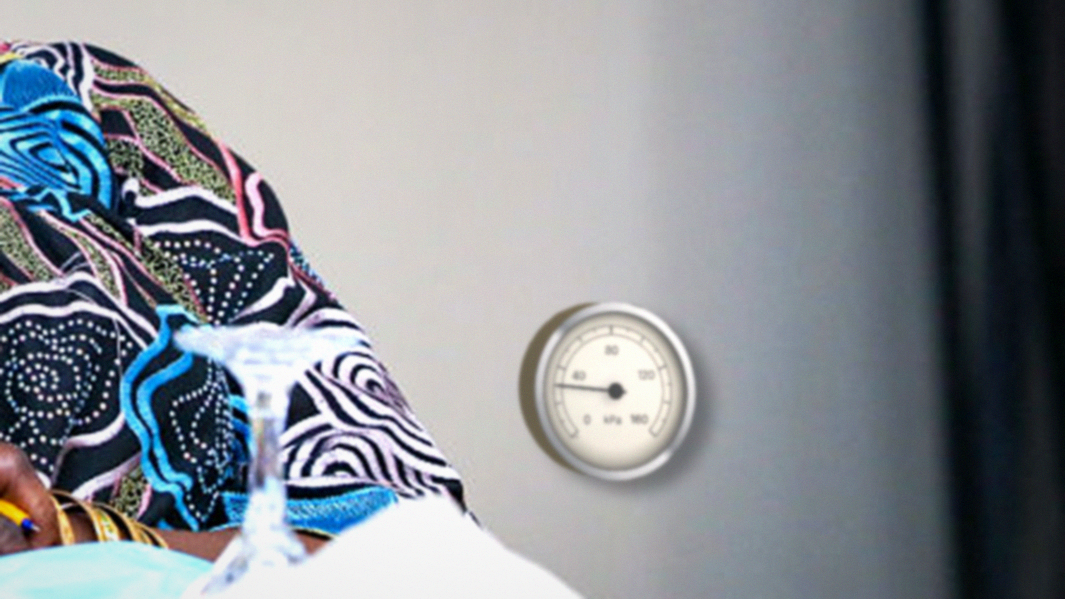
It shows 30 kPa
